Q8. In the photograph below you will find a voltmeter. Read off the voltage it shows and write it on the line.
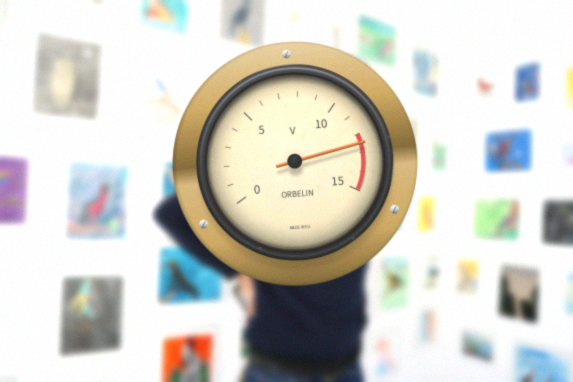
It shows 12.5 V
